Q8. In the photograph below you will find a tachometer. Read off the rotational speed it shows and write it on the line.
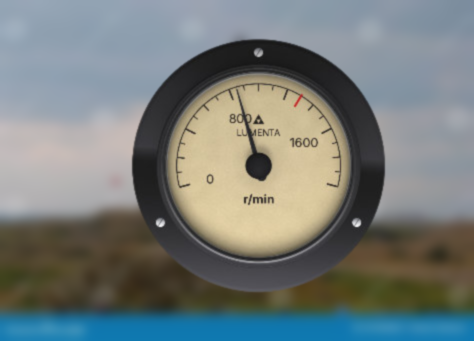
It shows 850 rpm
